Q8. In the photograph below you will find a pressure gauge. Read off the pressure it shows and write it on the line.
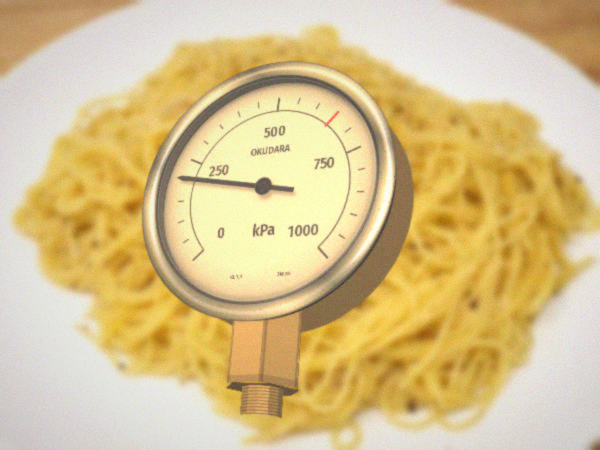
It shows 200 kPa
